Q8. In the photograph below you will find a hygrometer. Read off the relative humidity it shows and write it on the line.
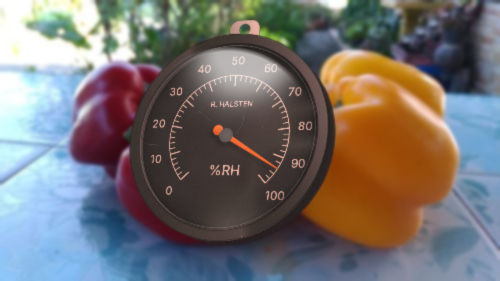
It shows 94 %
